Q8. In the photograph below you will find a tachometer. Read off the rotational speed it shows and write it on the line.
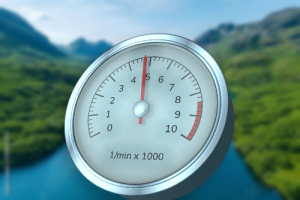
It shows 4800 rpm
